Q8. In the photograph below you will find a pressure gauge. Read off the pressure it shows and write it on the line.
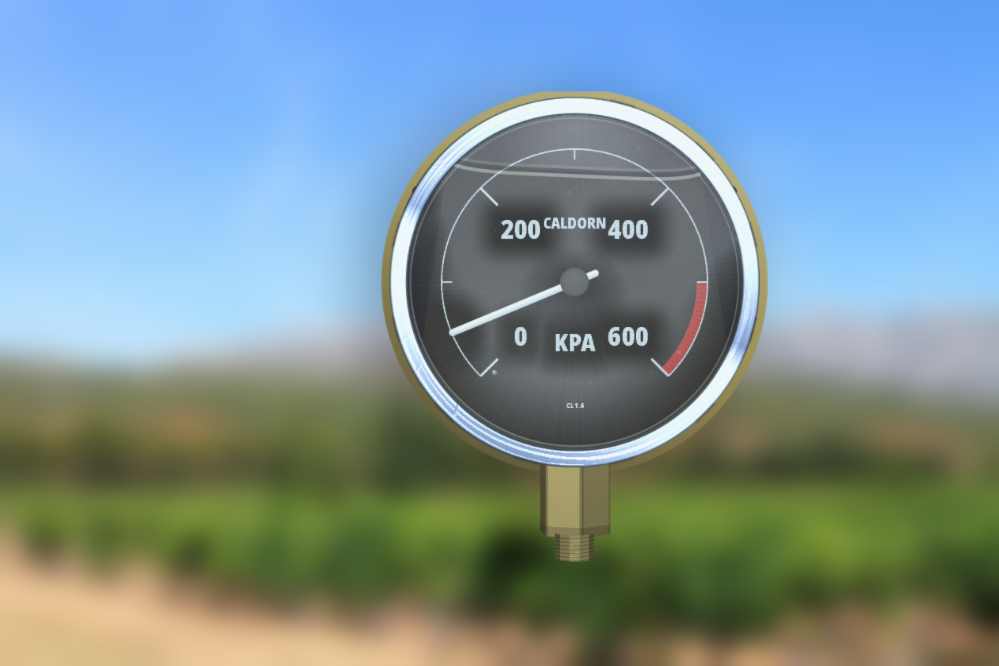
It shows 50 kPa
